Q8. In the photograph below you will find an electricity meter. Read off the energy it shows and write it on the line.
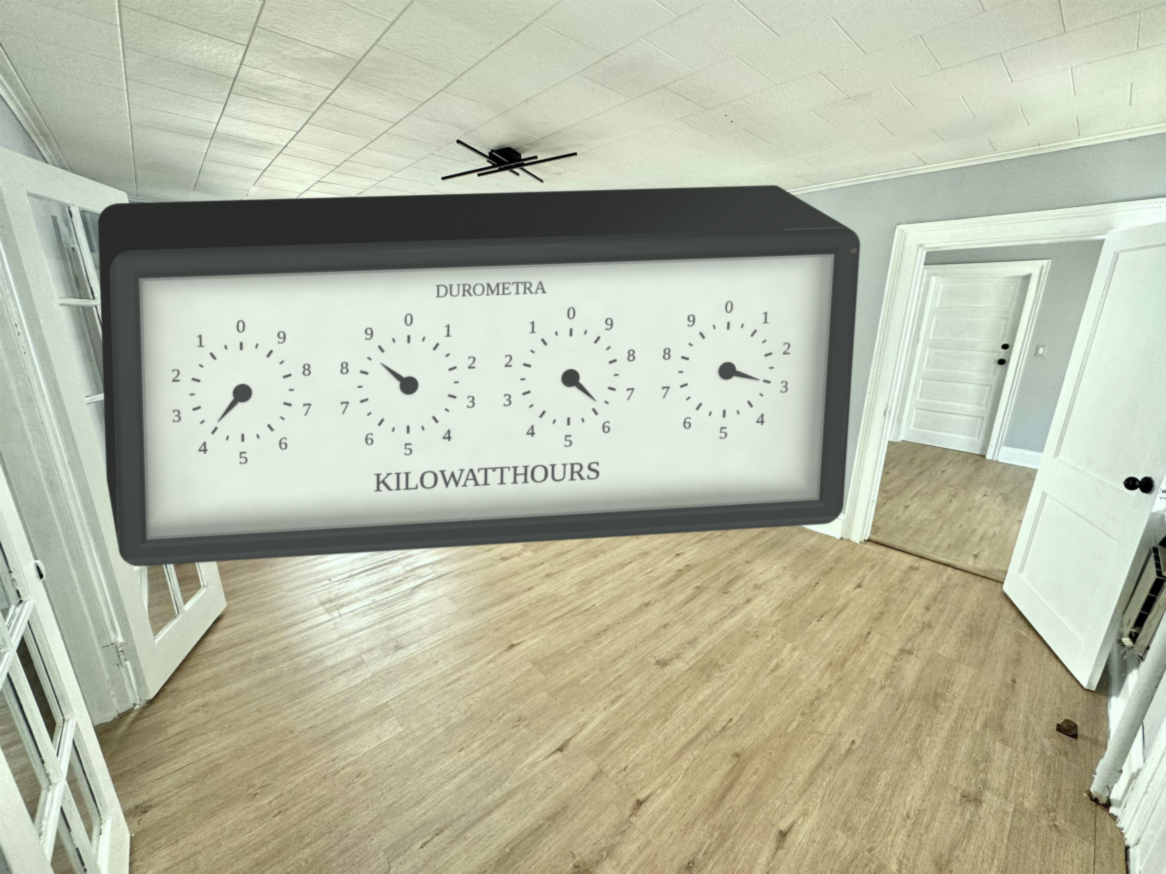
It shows 3863 kWh
